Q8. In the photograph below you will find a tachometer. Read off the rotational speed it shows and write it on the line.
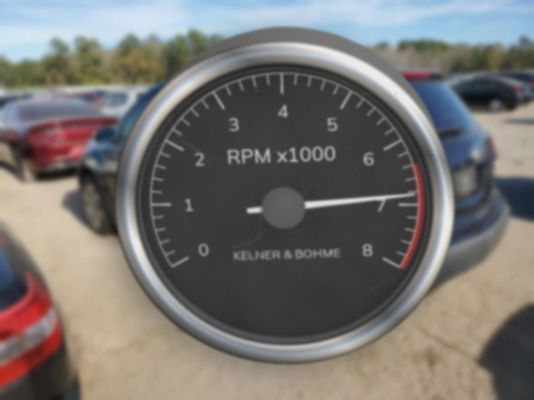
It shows 6800 rpm
